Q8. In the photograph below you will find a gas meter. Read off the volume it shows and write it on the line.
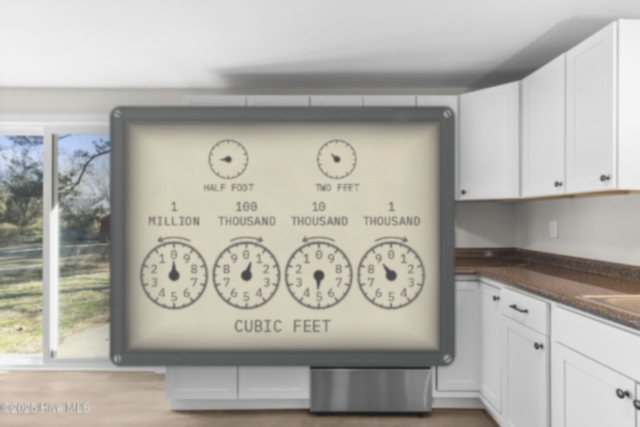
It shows 4900 ft³
